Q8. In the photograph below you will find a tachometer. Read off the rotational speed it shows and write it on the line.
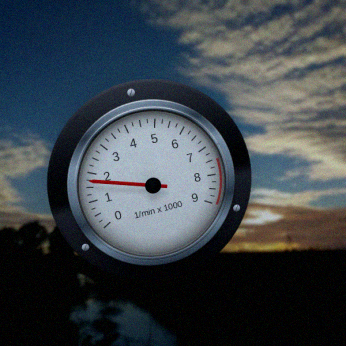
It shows 1750 rpm
